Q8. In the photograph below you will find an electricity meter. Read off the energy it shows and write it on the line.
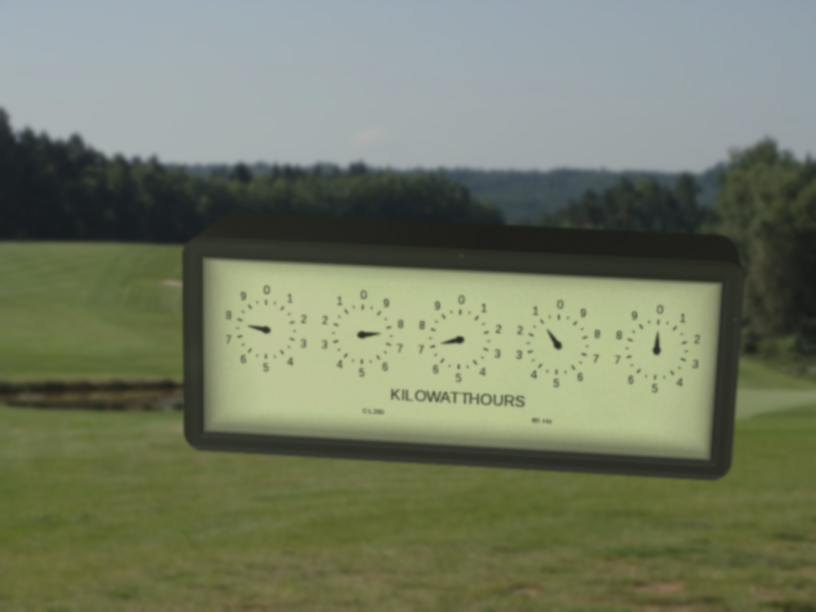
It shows 77710 kWh
